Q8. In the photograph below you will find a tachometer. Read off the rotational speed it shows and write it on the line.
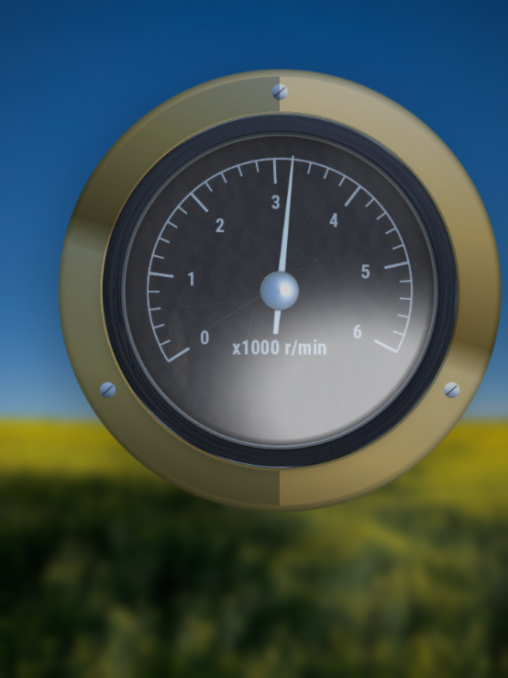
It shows 3200 rpm
